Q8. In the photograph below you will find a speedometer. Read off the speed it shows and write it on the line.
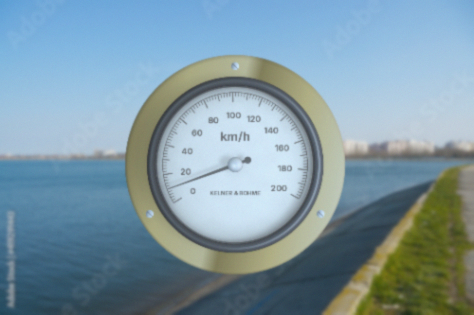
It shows 10 km/h
